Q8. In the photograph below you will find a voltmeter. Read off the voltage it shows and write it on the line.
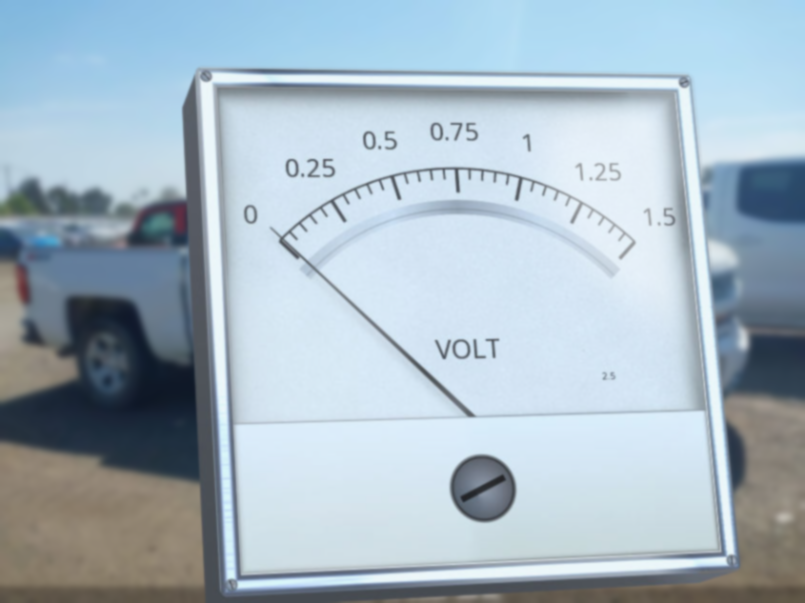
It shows 0 V
